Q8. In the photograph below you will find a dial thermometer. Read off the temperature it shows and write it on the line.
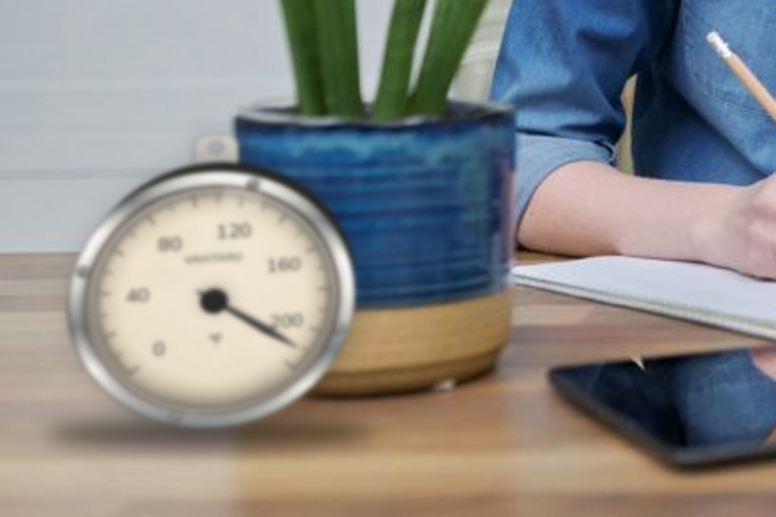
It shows 210 °F
